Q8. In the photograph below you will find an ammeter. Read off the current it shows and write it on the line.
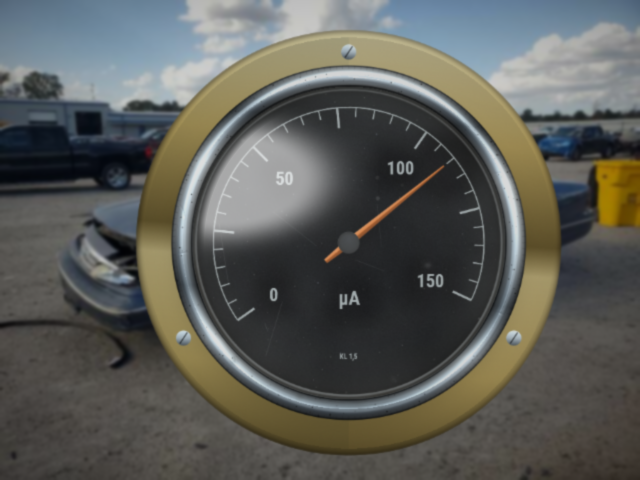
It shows 110 µA
